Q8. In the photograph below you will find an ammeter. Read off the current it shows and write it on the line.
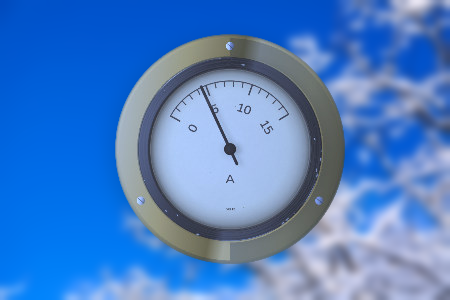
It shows 4.5 A
